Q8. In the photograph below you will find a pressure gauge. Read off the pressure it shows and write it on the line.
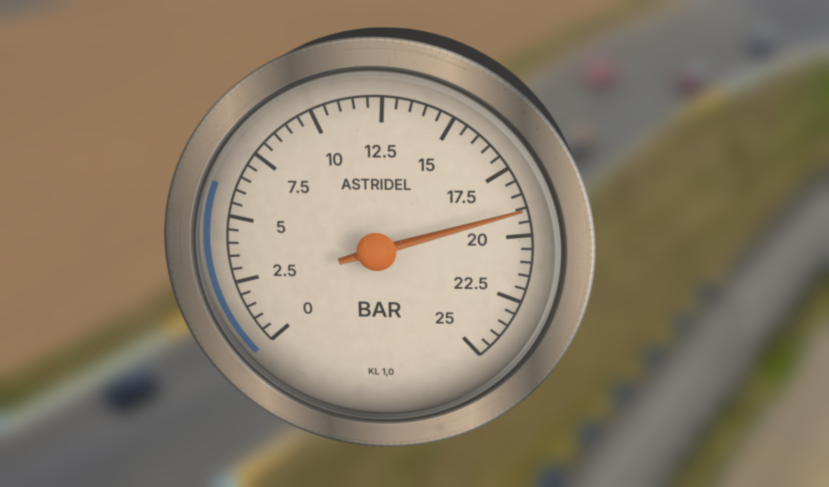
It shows 19 bar
